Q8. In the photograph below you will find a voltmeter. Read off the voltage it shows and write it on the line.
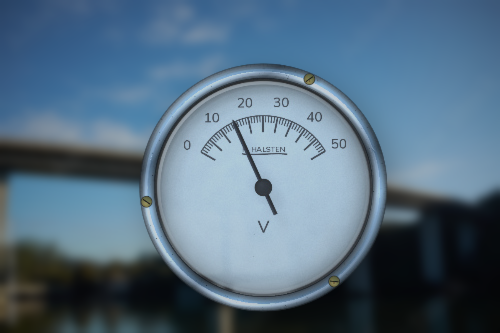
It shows 15 V
